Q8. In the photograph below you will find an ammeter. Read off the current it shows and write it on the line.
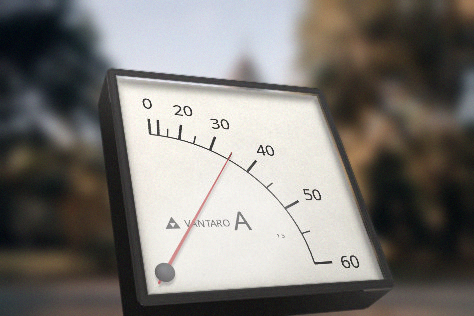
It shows 35 A
